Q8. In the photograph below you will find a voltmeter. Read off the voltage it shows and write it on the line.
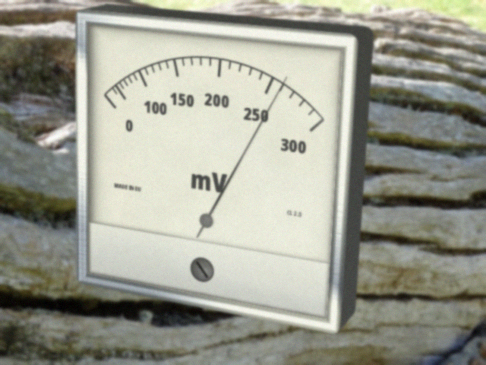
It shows 260 mV
